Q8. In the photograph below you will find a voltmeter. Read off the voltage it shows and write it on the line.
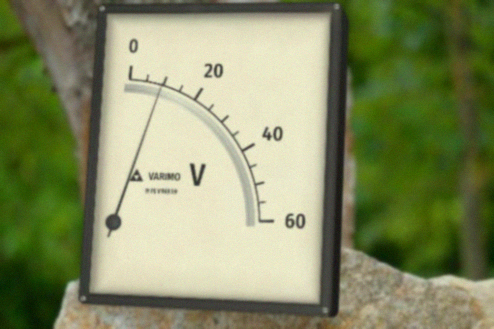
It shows 10 V
